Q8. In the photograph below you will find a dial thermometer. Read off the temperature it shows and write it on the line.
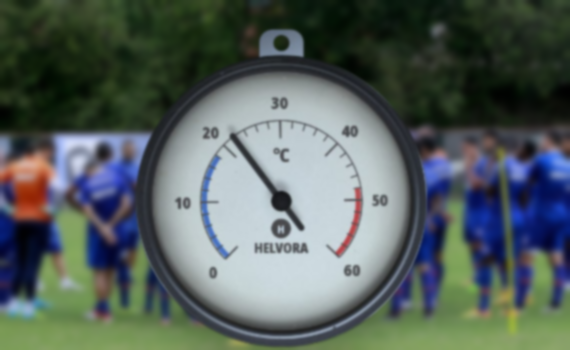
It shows 22 °C
